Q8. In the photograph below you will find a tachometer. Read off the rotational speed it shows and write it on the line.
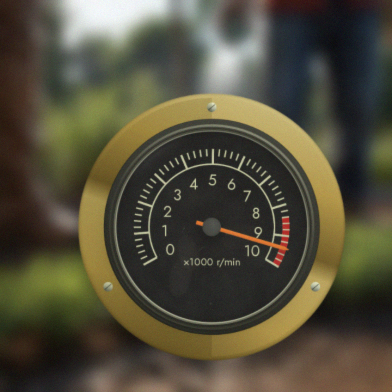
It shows 9400 rpm
